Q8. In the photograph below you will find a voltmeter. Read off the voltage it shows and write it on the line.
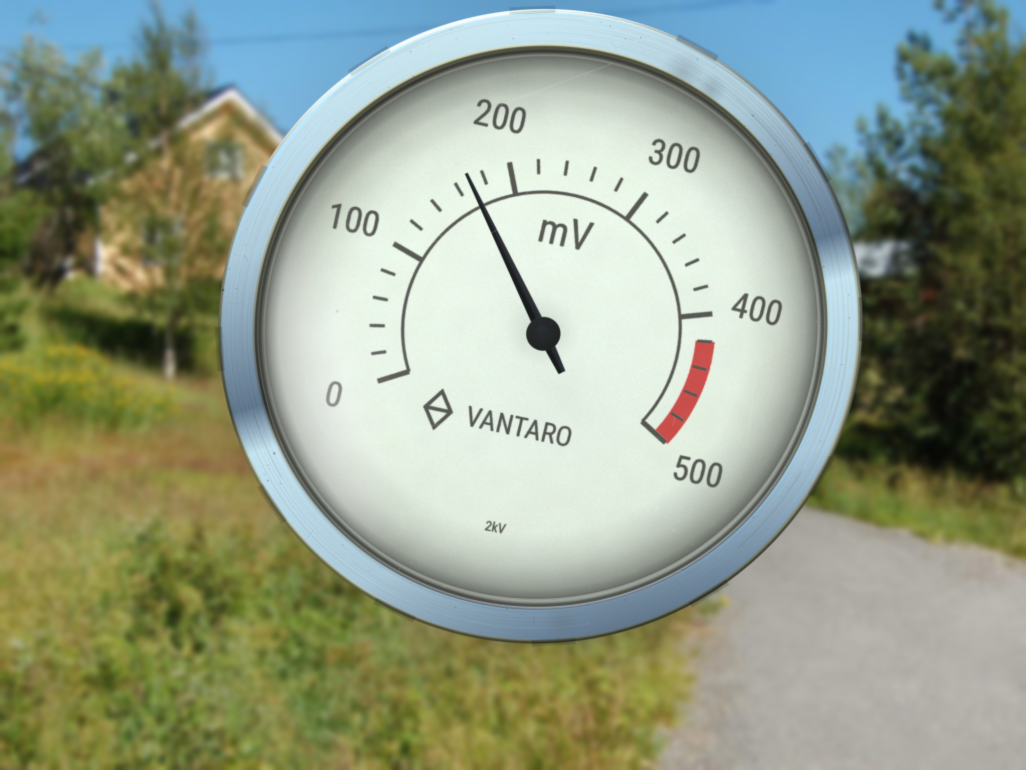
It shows 170 mV
